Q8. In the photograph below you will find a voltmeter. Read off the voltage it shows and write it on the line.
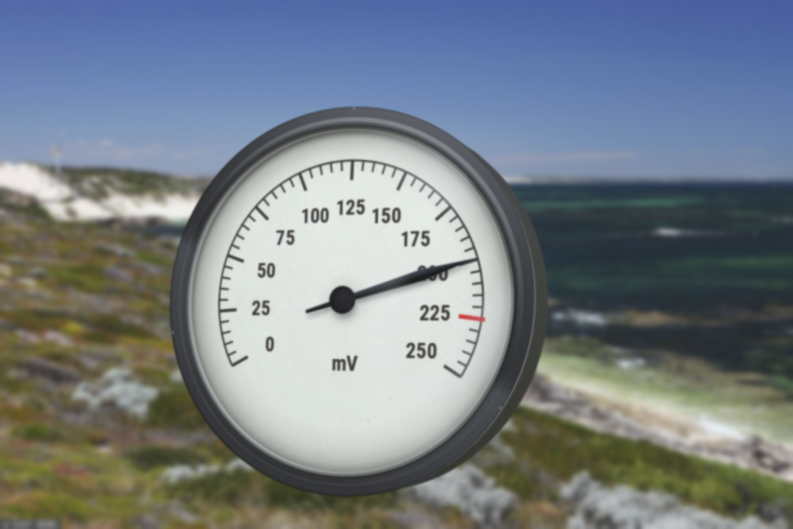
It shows 200 mV
